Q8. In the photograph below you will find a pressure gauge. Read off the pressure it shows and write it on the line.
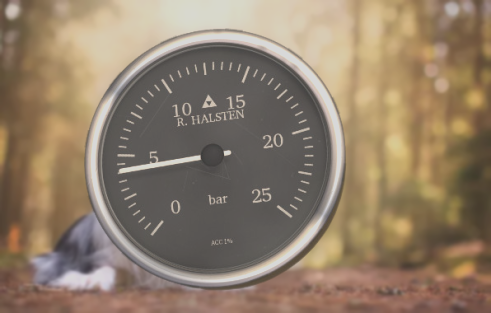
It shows 4 bar
